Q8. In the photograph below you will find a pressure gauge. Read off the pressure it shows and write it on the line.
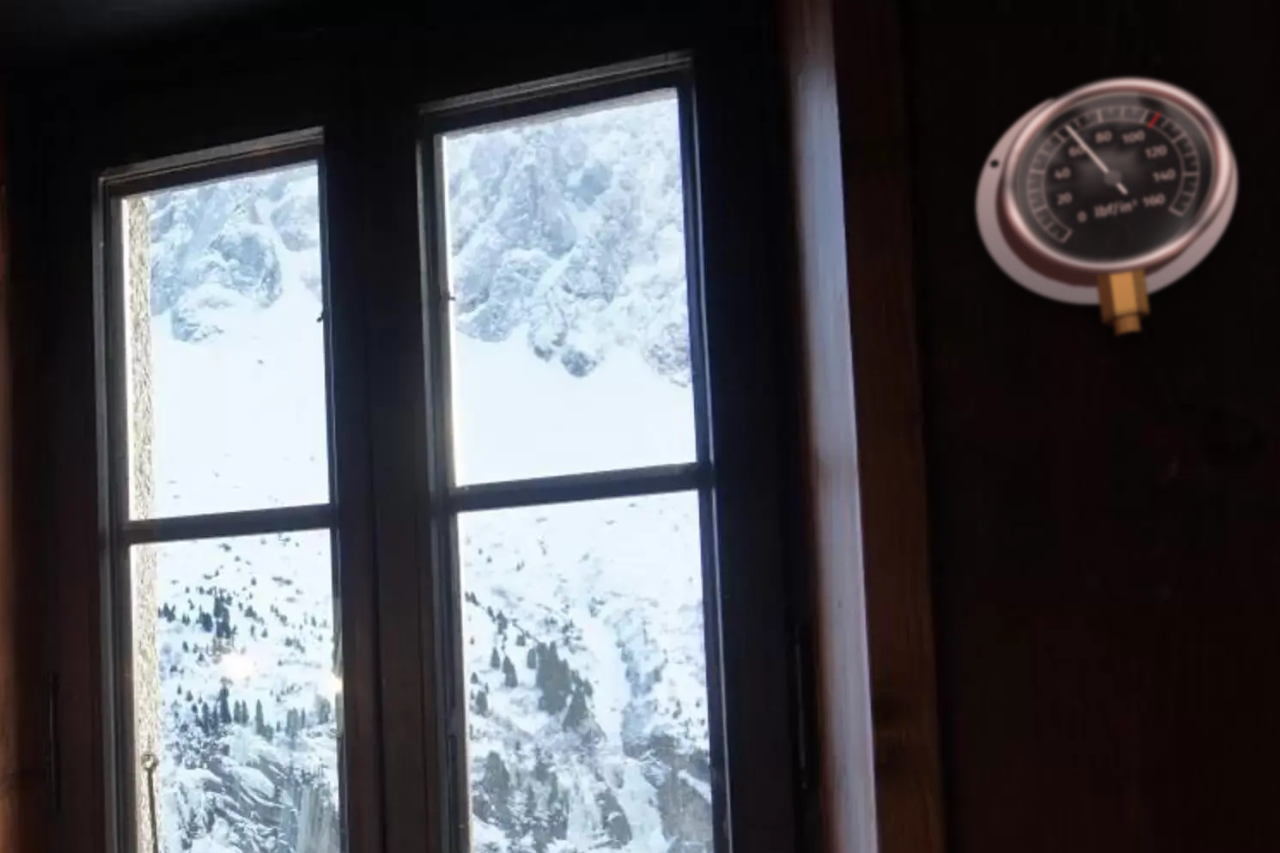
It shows 65 psi
